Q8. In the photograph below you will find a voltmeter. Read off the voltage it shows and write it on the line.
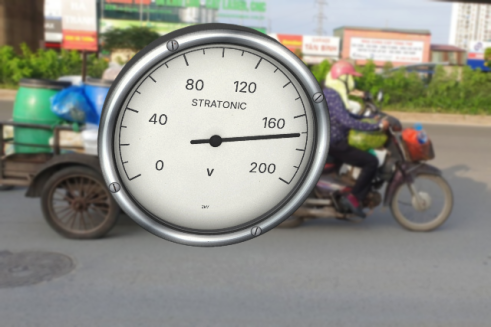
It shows 170 V
